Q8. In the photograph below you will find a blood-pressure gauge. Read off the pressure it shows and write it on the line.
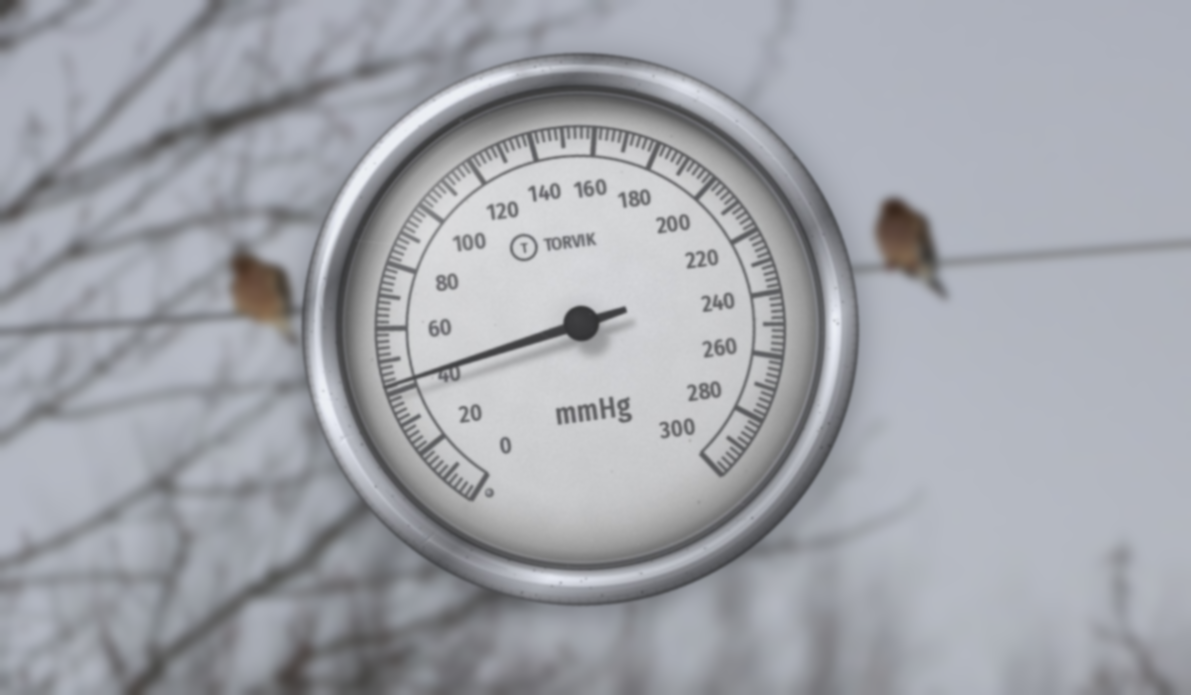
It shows 42 mmHg
